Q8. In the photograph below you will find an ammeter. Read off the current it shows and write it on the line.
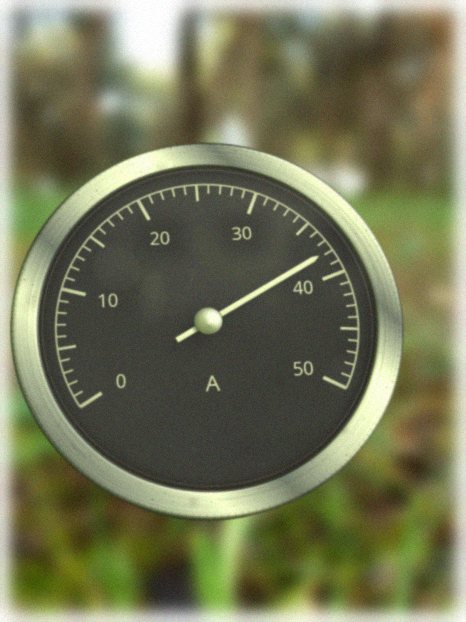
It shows 38 A
